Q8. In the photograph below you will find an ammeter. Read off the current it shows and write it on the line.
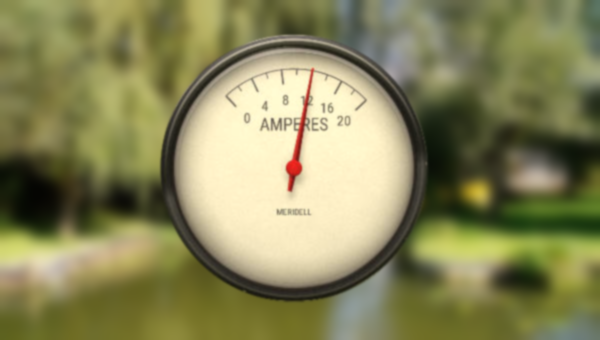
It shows 12 A
